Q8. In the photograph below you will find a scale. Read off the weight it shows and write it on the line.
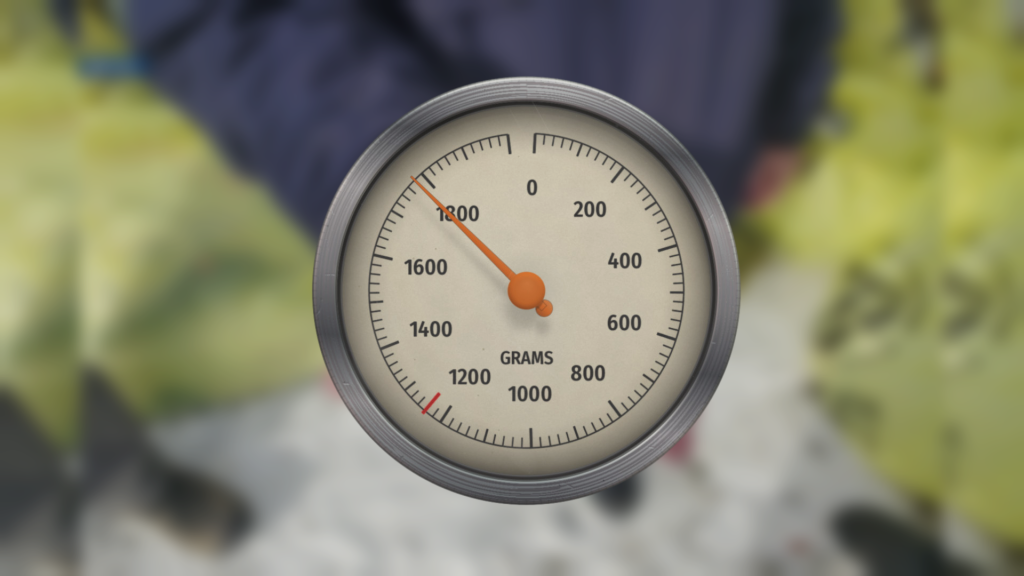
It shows 1780 g
